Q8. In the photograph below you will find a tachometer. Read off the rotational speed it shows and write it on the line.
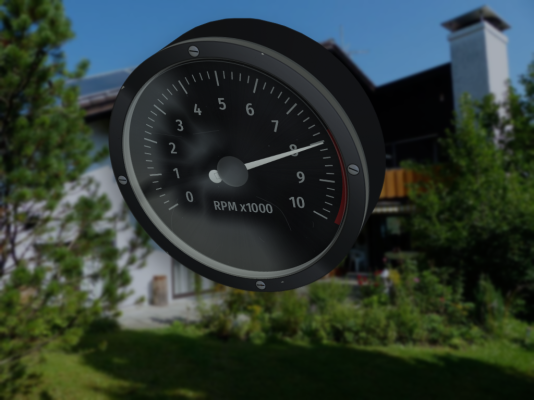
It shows 8000 rpm
